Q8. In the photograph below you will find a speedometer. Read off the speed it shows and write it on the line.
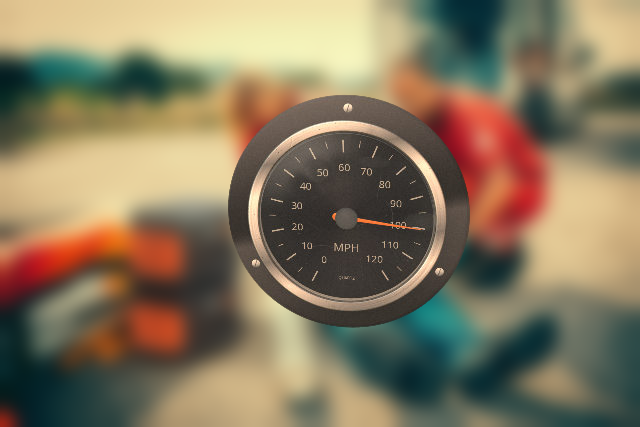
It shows 100 mph
